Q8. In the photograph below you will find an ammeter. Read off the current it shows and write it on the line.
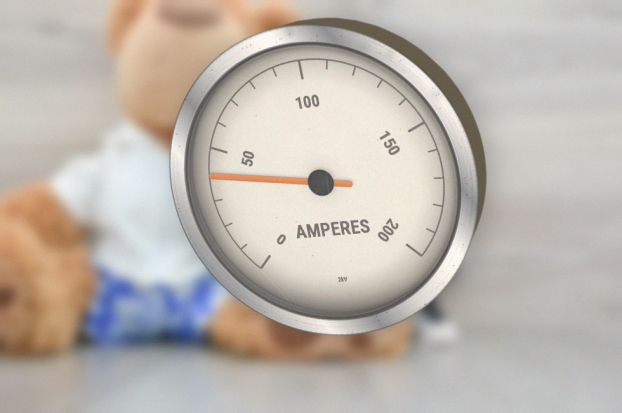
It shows 40 A
